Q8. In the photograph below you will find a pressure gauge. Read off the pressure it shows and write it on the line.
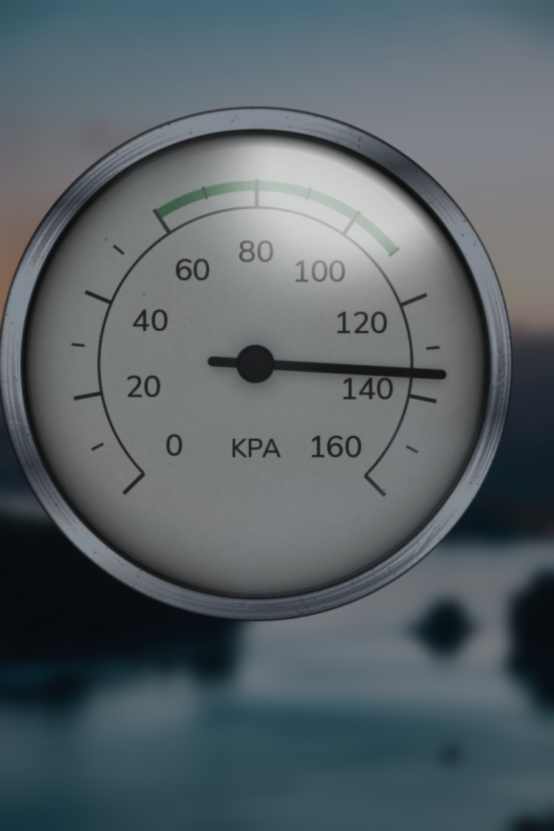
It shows 135 kPa
